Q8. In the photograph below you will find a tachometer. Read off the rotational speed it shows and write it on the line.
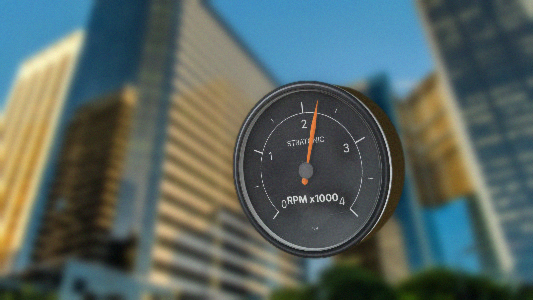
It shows 2250 rpm
